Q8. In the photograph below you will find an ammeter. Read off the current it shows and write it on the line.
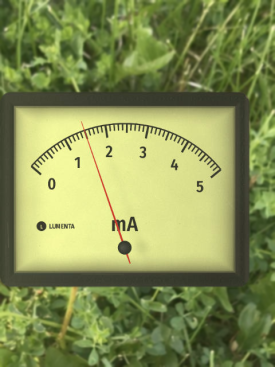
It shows 1.5 mA
